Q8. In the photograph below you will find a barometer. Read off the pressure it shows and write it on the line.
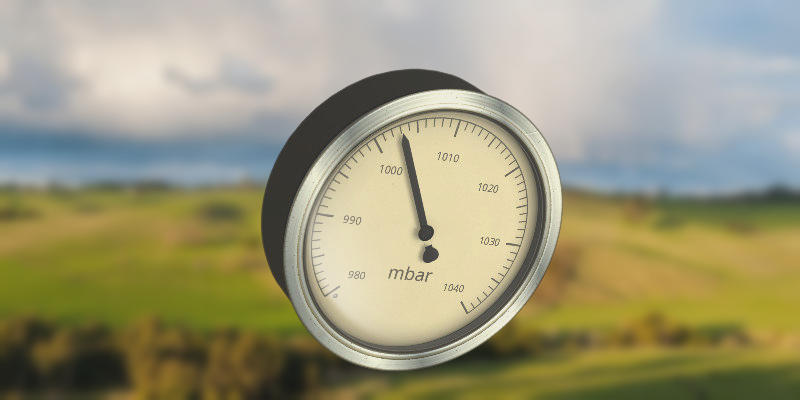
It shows 1003 mbar
